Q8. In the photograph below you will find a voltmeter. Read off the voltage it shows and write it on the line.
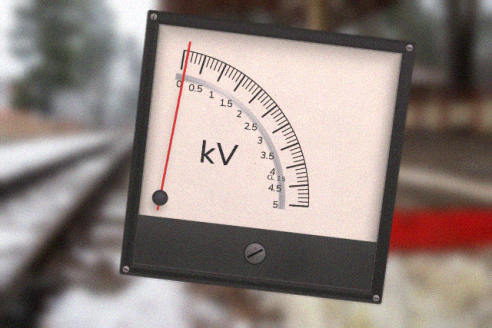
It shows 0.1 kV
